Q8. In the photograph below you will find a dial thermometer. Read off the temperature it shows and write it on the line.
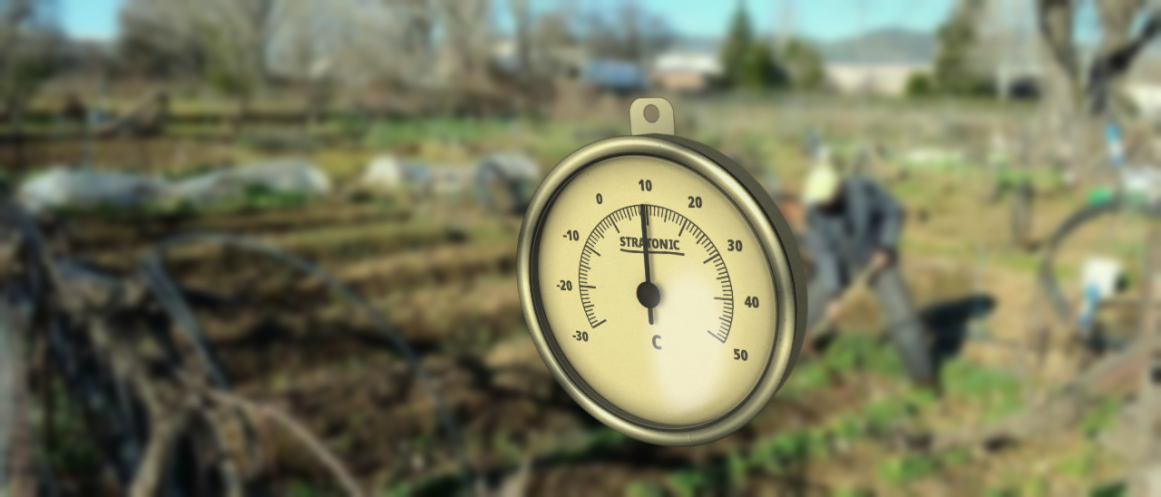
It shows 10 °C
